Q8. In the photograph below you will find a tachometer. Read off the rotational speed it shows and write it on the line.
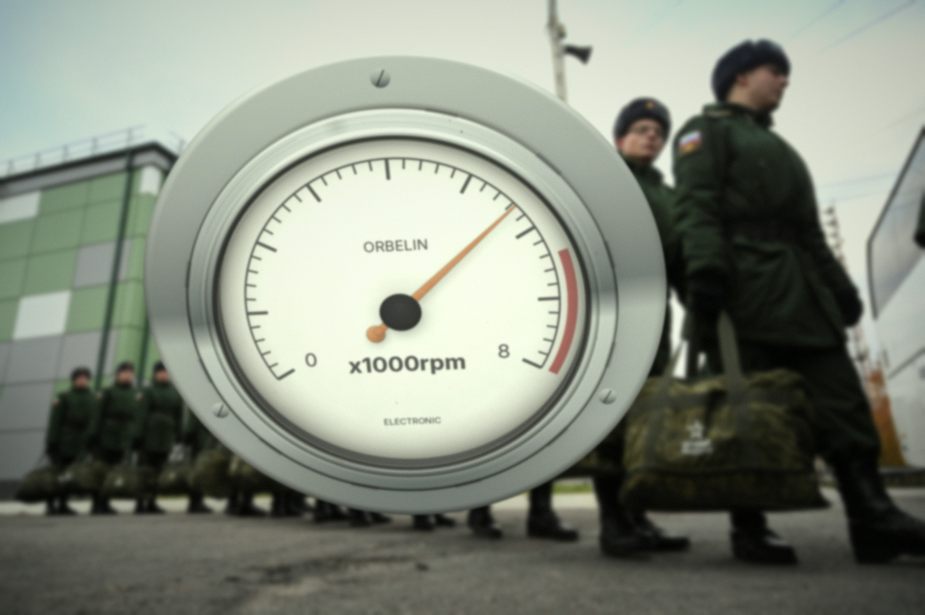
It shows 5600 rpm
